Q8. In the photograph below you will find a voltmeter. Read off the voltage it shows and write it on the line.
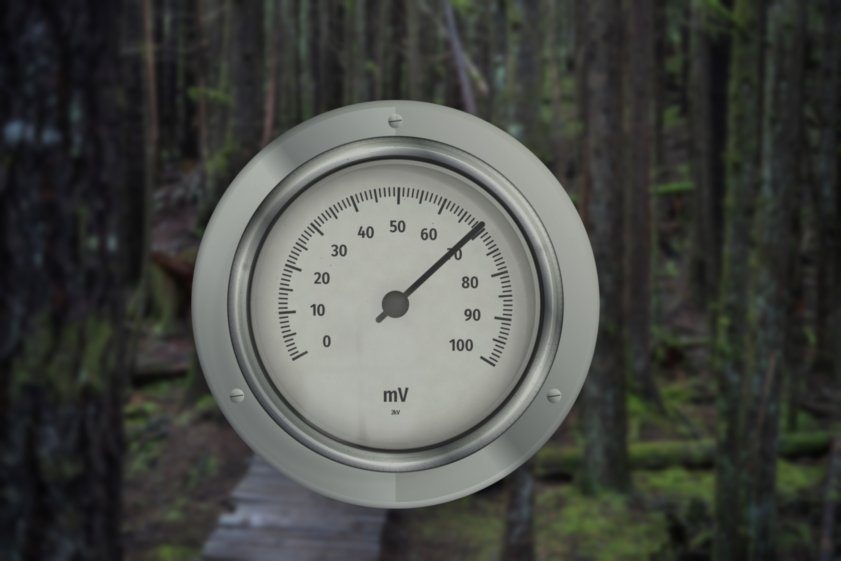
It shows 69 mV
